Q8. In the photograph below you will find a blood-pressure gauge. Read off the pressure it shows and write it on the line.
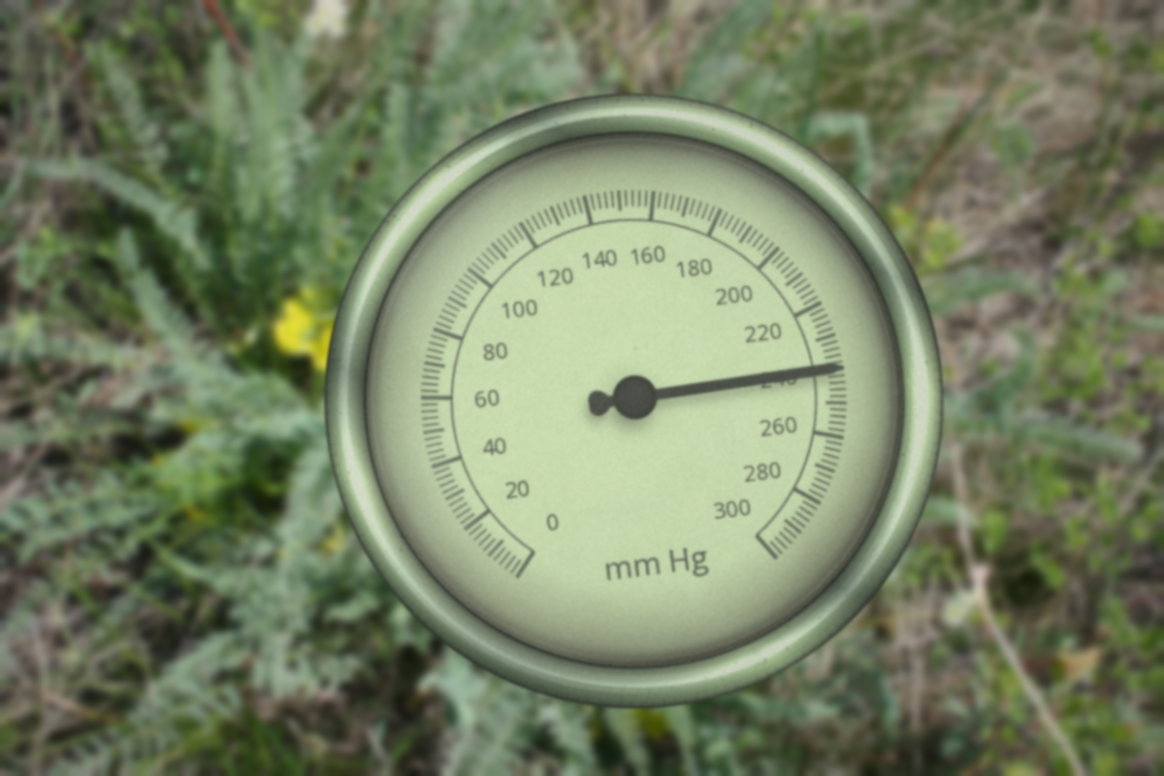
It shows 240 mmHg
